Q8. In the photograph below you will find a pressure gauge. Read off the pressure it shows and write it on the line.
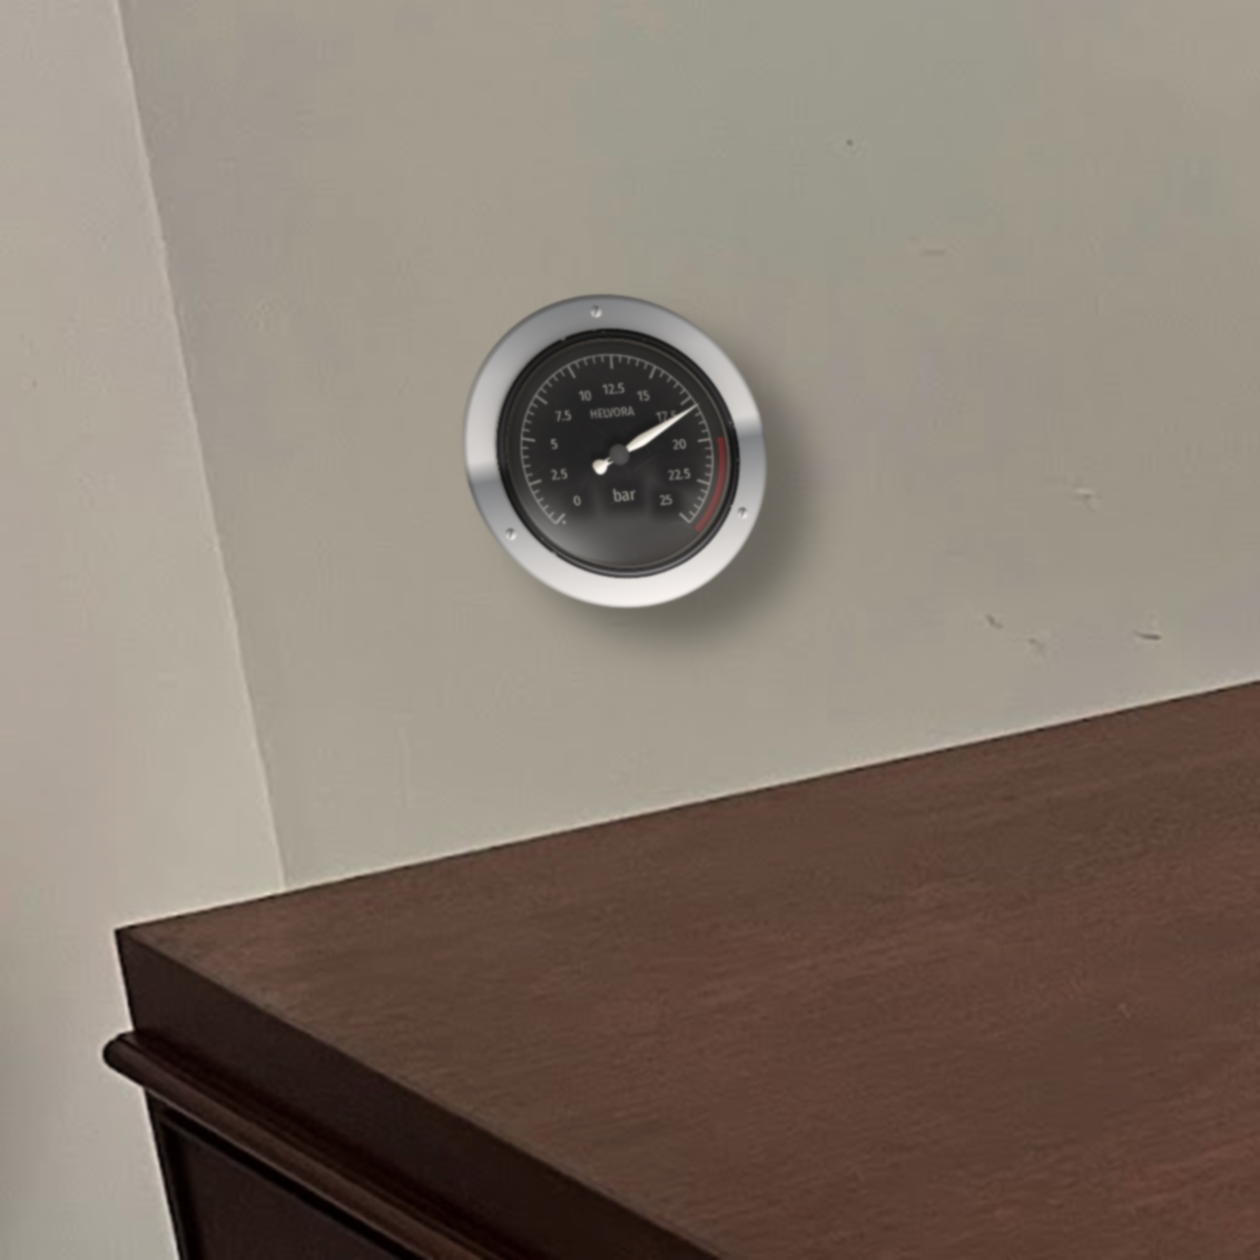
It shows 18 bar
